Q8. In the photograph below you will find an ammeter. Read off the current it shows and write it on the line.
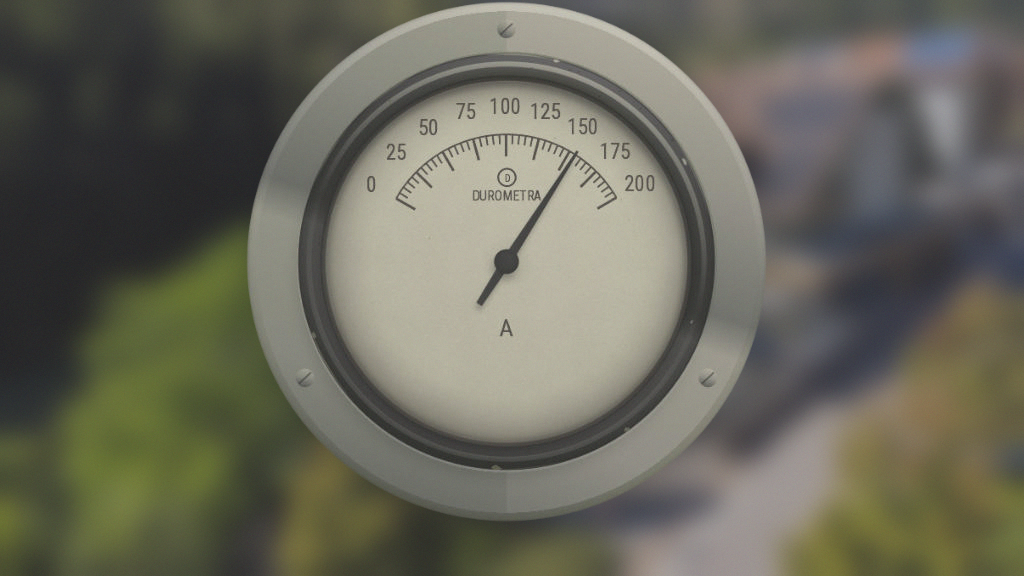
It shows 155 A
